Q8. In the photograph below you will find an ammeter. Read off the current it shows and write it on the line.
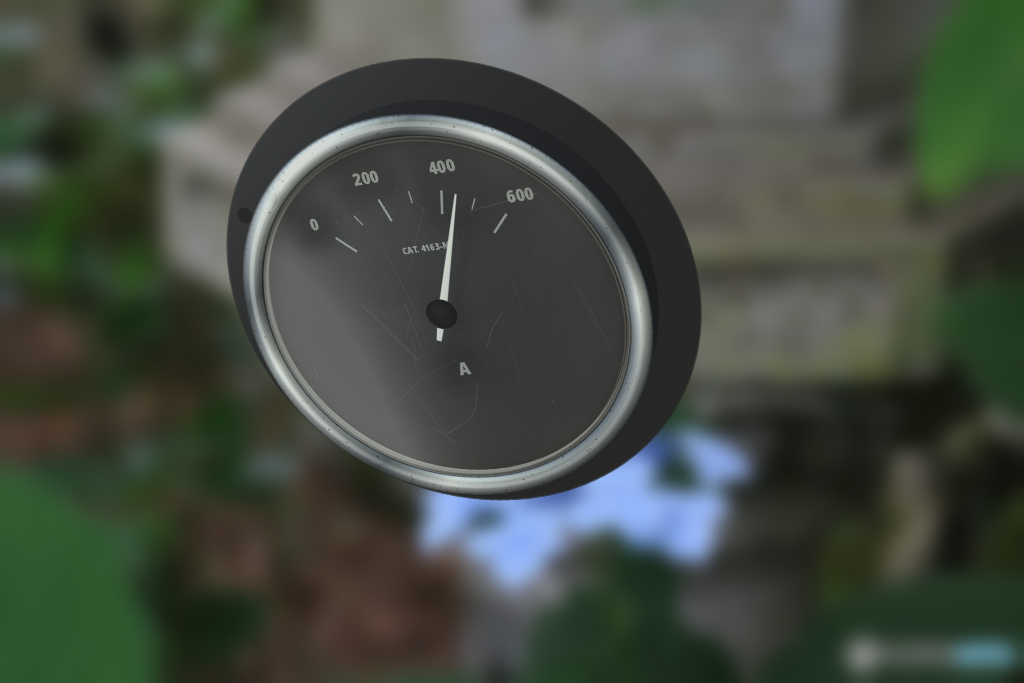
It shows 450 A
